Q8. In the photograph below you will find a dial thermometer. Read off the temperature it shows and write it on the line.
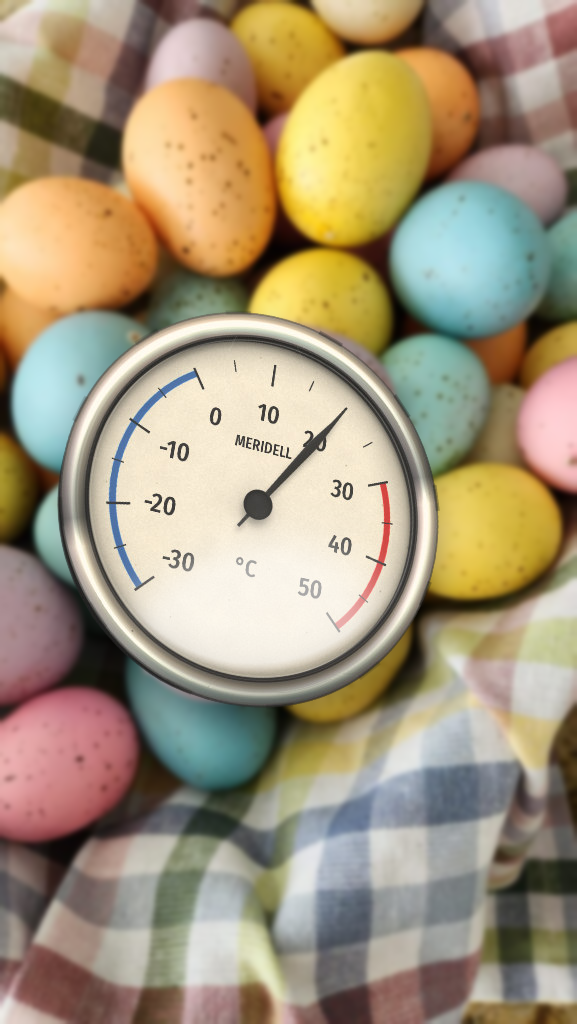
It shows 20 °C
